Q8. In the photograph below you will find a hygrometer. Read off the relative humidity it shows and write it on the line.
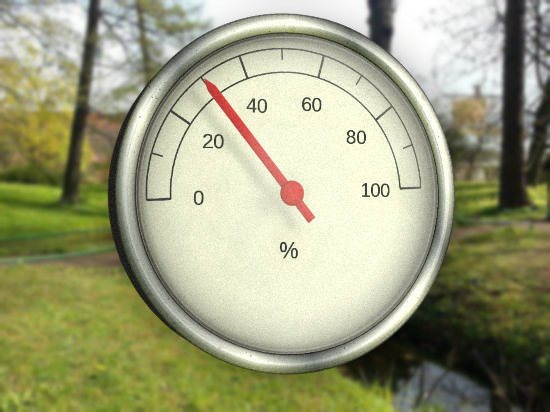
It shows 30 %
